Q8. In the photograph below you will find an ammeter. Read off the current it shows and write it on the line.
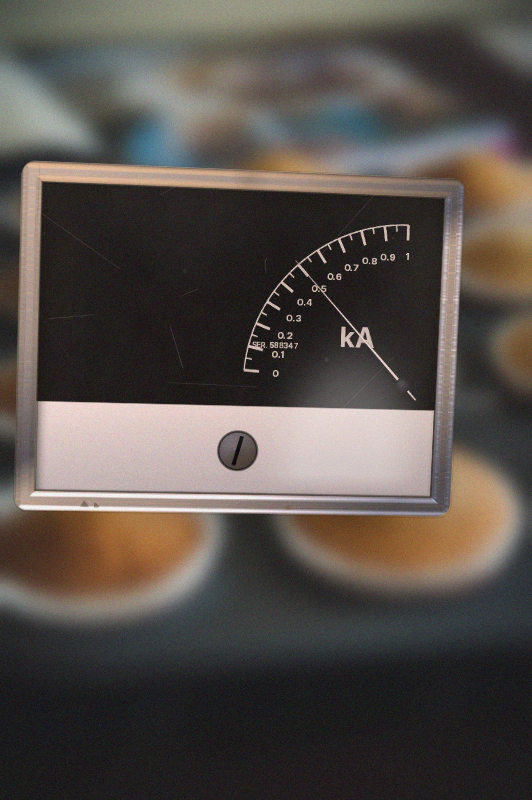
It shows 0.5 kA
